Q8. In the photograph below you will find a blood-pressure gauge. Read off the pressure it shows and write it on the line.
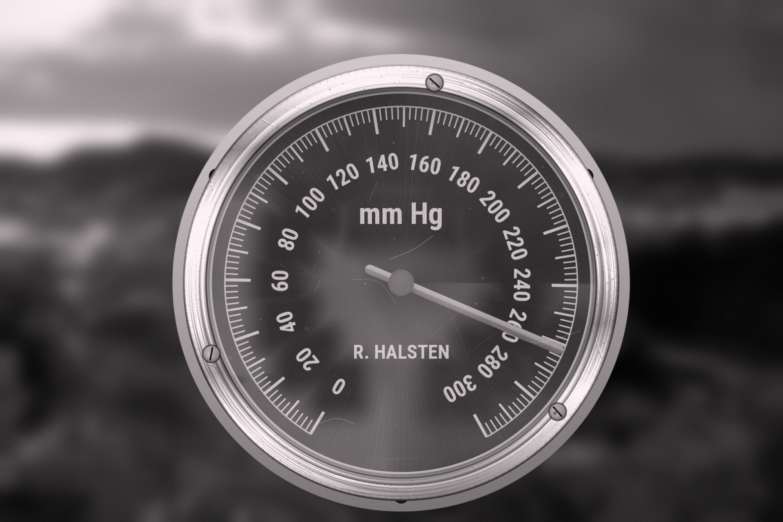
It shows 262 mmHg
